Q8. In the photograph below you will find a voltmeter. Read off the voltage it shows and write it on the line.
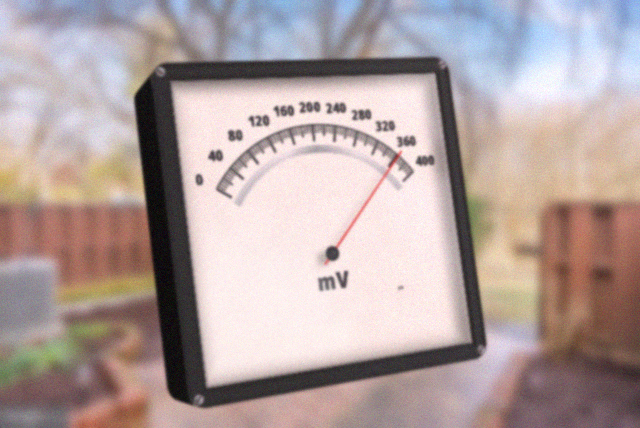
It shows 360 mV
